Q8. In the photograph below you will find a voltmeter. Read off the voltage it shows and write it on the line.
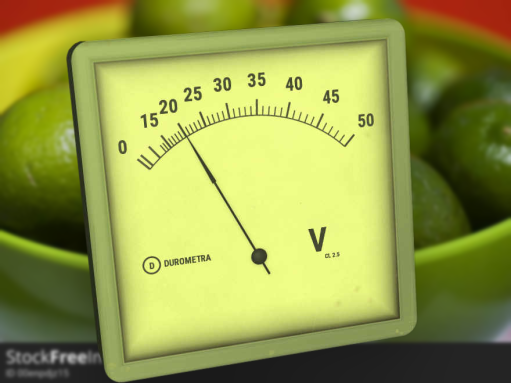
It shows 20 V
